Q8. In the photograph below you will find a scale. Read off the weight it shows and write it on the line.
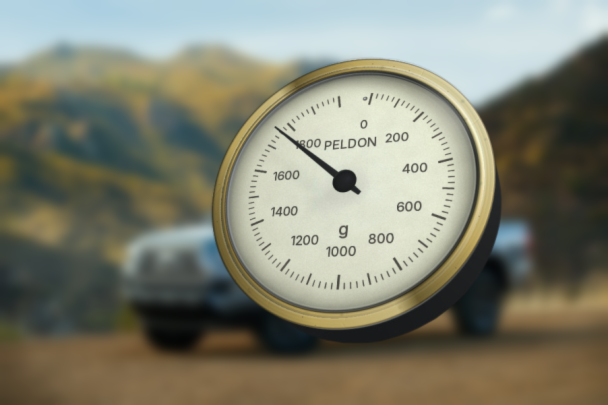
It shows 1760 g
